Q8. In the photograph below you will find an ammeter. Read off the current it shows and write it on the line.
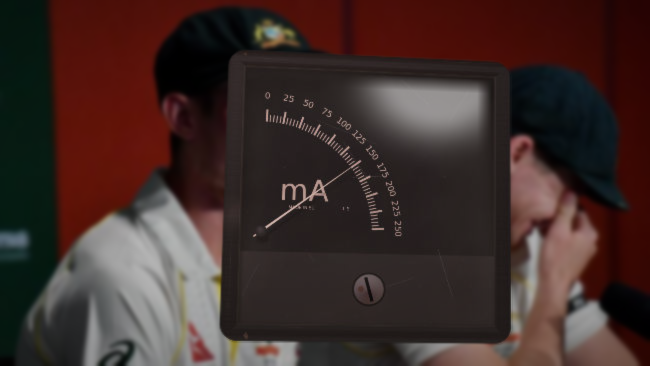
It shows 150 mA
